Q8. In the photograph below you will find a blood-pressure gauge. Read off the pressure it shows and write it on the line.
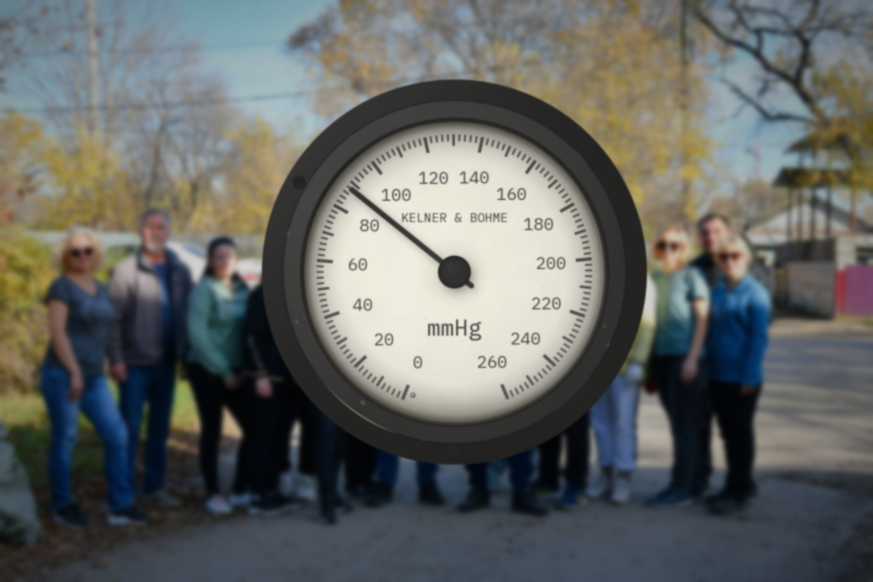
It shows 88 mmHg
